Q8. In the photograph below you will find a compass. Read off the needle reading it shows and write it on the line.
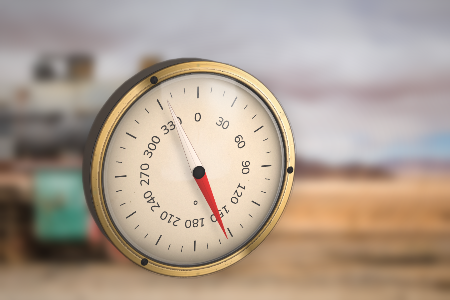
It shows 155 °
